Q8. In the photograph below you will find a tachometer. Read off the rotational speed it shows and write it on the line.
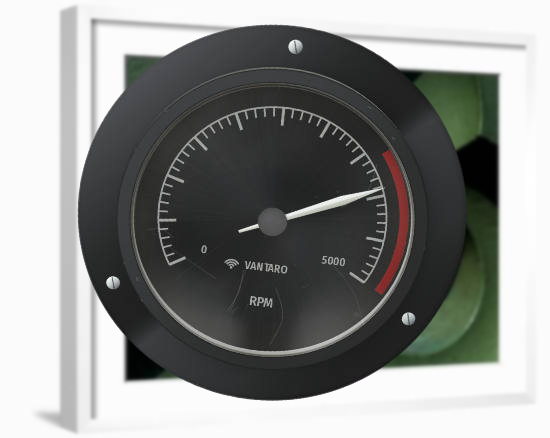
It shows 3900 rpm
